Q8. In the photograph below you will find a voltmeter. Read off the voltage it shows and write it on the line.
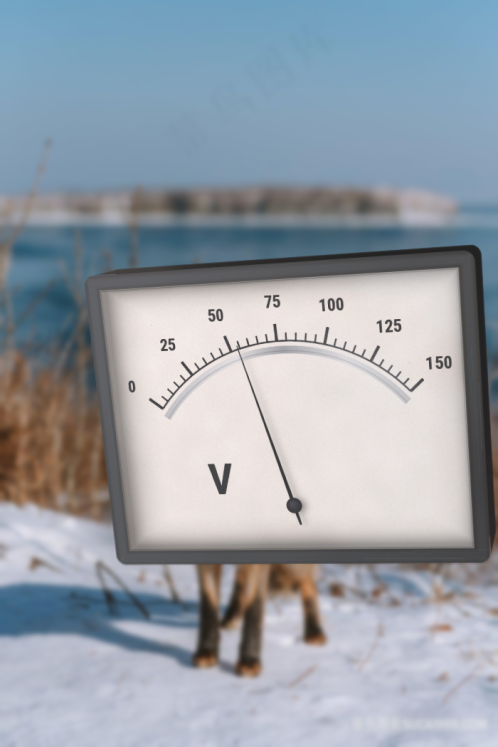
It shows 55 V
